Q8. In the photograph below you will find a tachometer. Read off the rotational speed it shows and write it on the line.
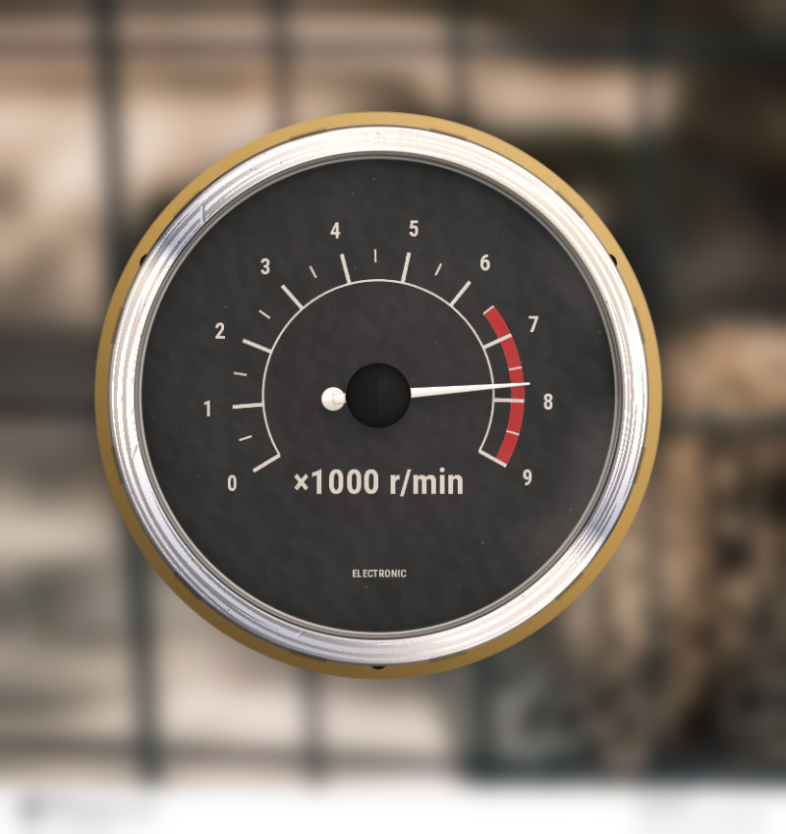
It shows 7750 rpm
